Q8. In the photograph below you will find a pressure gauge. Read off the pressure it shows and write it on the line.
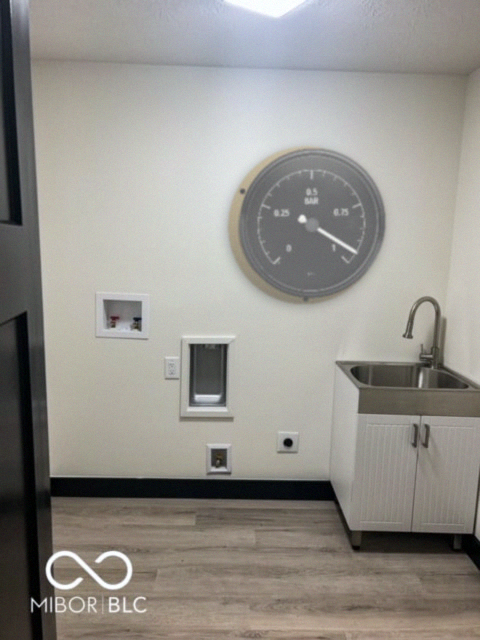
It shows 0.95 bar
